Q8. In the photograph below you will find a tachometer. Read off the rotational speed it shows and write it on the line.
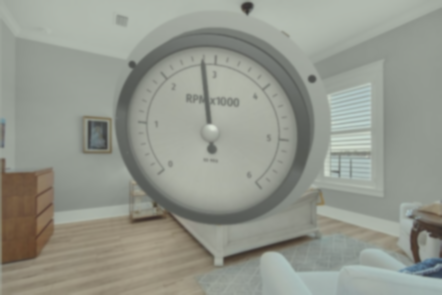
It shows 2800 rpm
